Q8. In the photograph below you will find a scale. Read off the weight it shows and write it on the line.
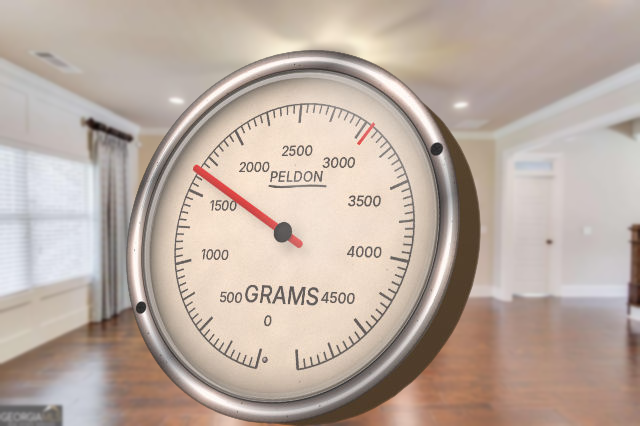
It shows 1650 g
